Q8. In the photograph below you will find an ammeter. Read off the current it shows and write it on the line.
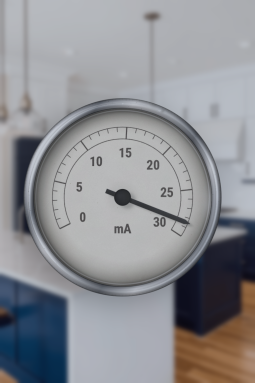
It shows 28.5 mA
